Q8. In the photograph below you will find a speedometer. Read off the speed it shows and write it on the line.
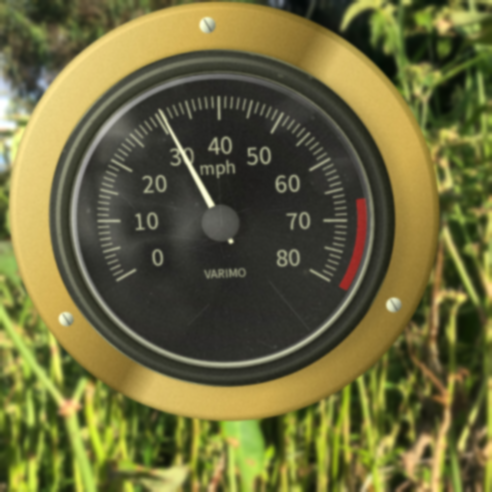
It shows 31 mph
